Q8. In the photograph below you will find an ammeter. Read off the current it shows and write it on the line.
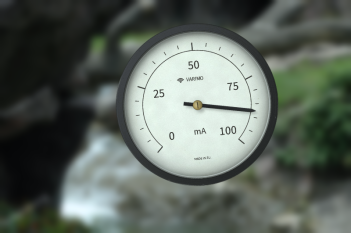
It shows 87.5 mA
